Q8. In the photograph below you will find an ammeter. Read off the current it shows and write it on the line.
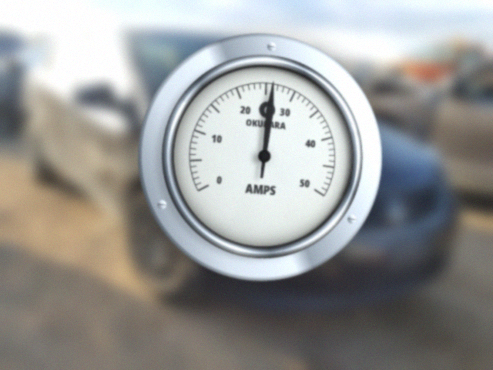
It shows 26 A
